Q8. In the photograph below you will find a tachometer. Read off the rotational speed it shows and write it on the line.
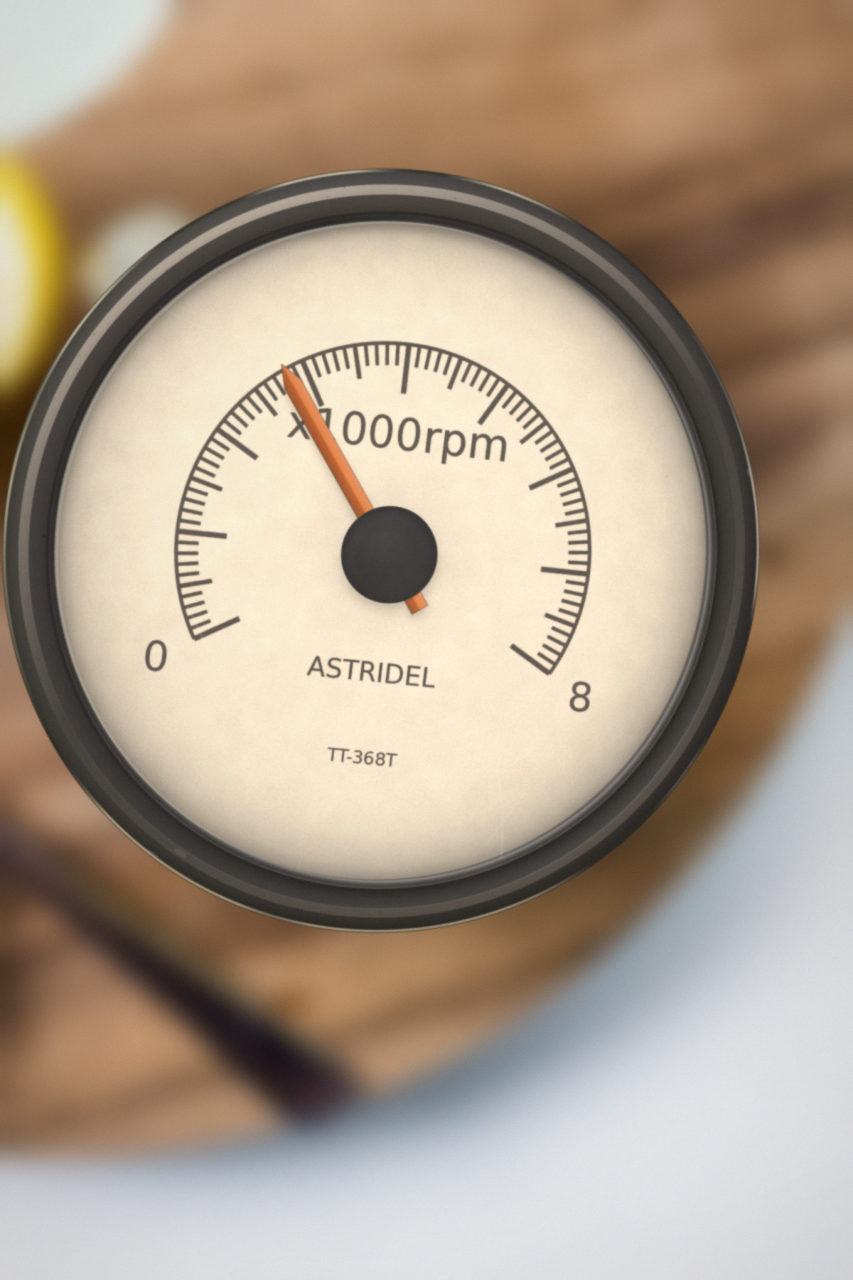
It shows 2800 rpm
